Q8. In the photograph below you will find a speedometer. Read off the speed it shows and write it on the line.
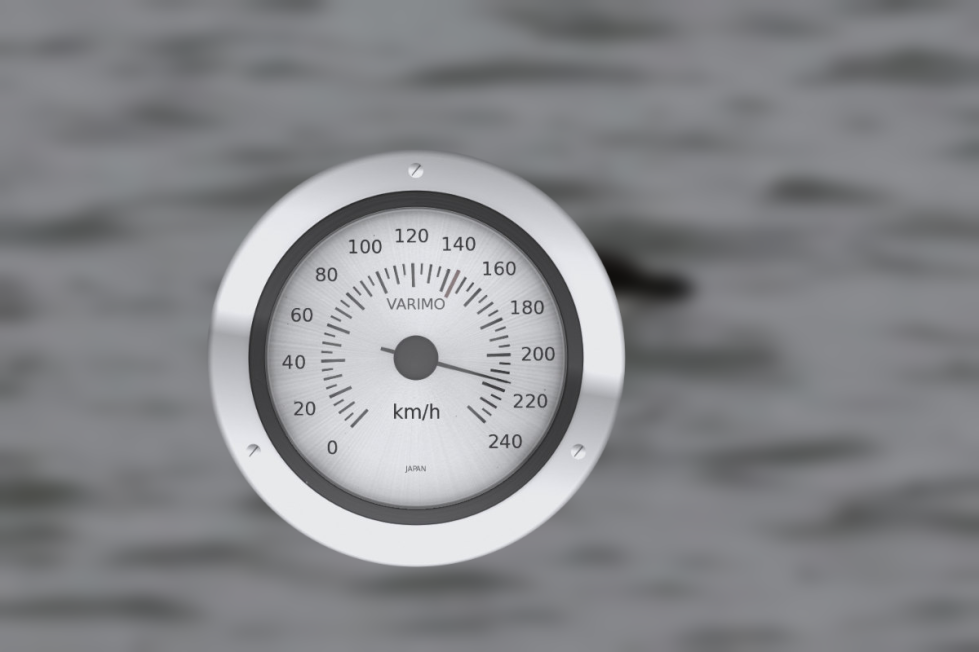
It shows 215 km/h
